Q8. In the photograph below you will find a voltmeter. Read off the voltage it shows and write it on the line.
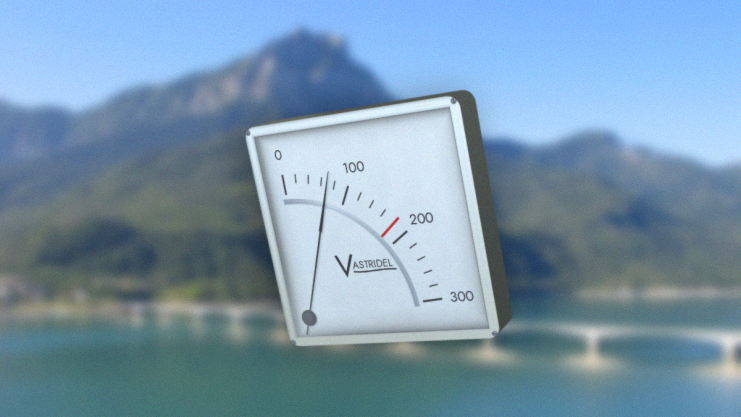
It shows 70 V
